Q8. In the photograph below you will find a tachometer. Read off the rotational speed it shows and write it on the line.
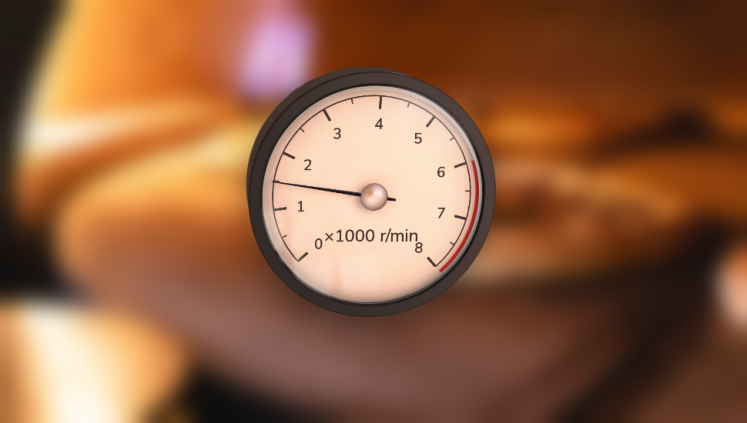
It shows 1500 rpm
